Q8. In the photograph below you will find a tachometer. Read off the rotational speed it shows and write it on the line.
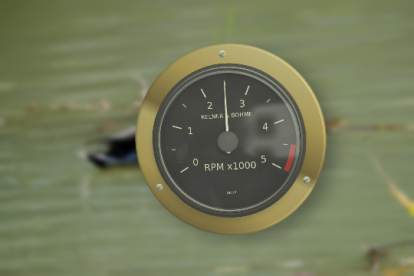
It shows 2500 rpm
